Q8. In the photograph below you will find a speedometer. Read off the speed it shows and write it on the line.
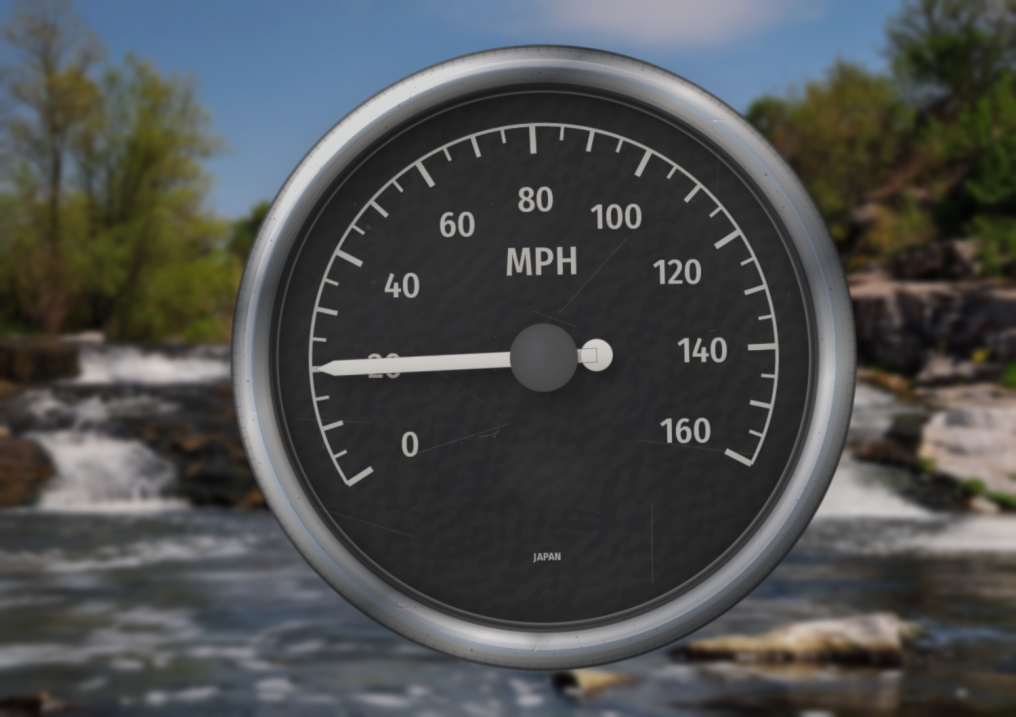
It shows 20 mph
